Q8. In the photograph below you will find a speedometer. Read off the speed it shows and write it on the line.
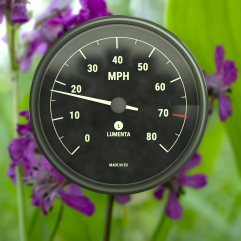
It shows 17.5 mph
